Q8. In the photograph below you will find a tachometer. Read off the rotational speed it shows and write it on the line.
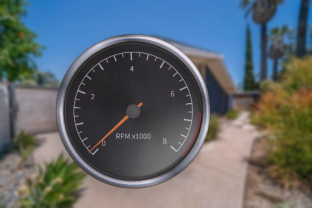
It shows 125 rpm
